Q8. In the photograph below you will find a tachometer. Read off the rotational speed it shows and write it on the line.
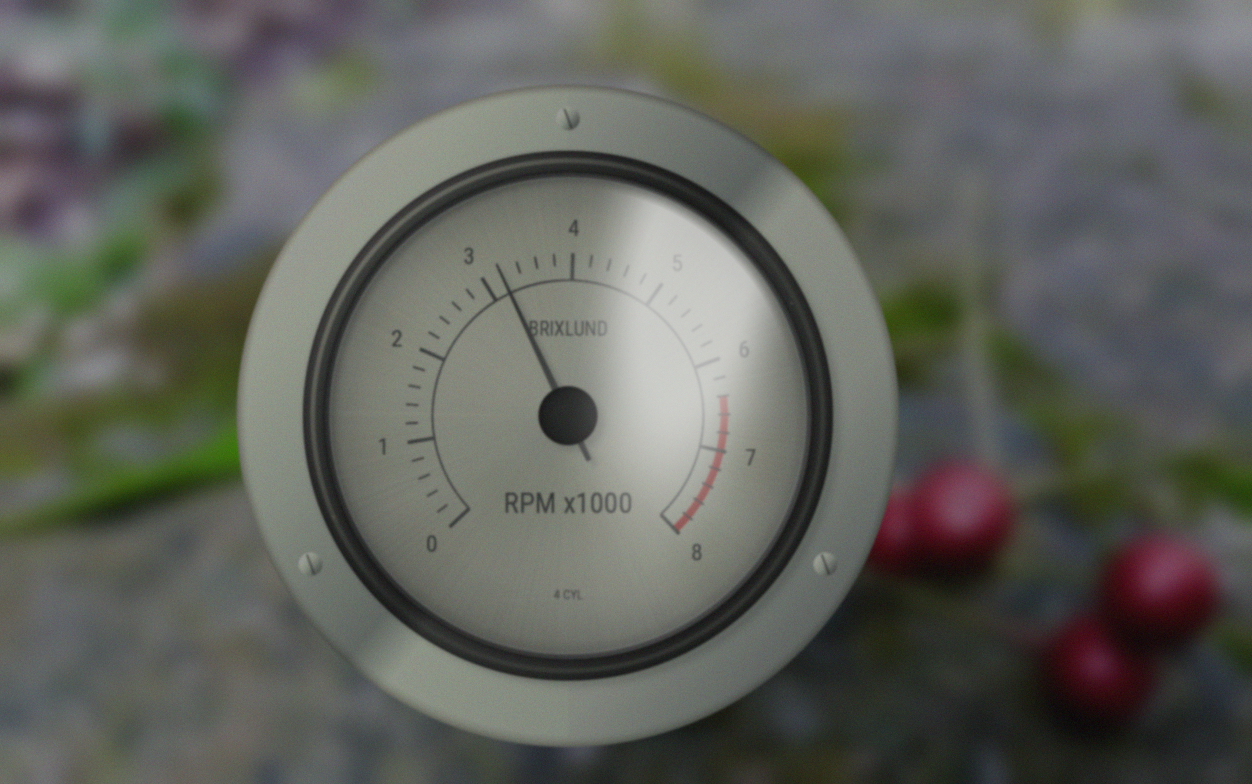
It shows 3200 rpm
